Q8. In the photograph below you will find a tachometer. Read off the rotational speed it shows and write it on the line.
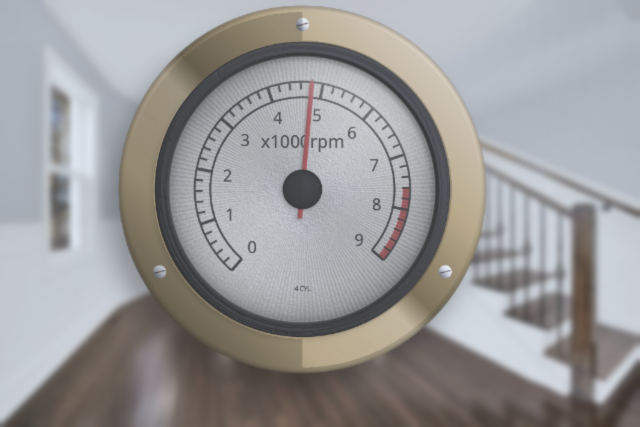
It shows 4800 rpm
